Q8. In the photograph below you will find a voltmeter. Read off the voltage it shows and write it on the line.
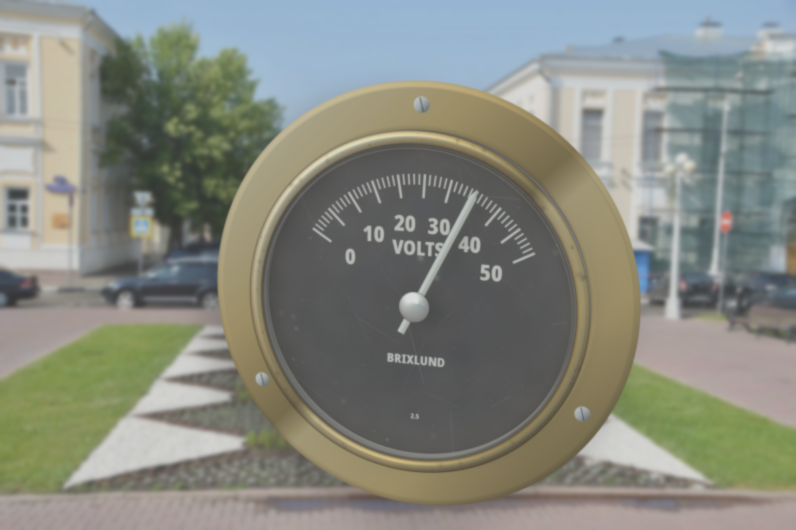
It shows 35 V
